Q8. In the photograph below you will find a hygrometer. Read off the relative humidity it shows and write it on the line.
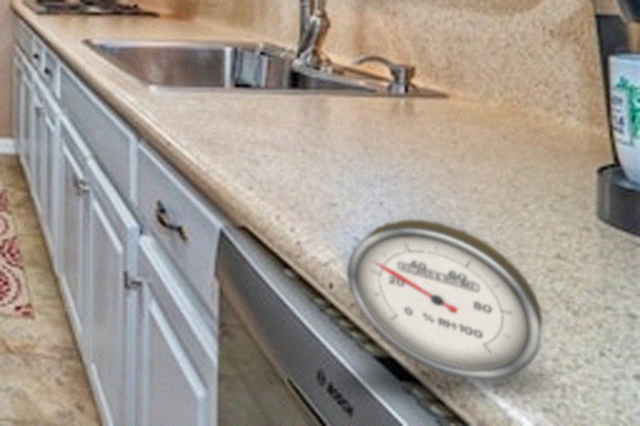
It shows 25 %
